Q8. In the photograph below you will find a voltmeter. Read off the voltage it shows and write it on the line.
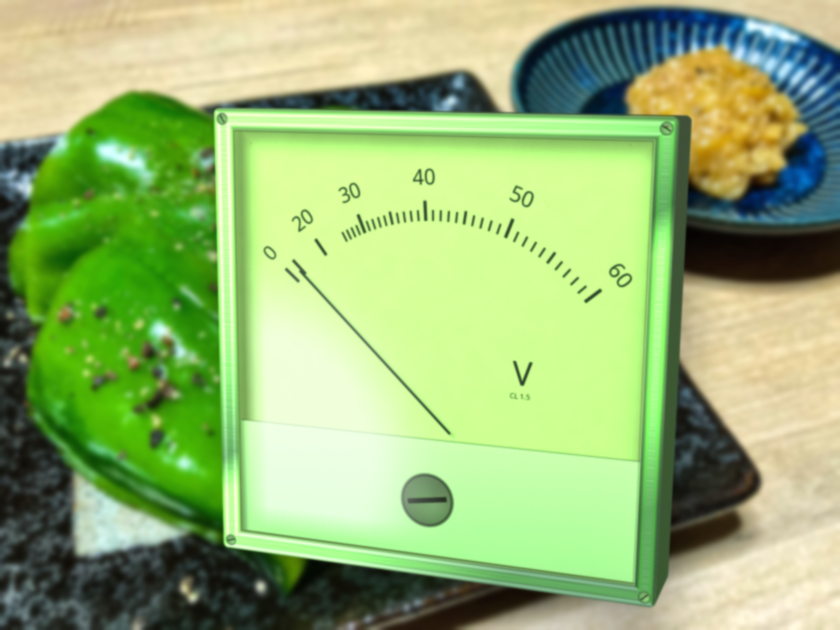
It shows 10 V
